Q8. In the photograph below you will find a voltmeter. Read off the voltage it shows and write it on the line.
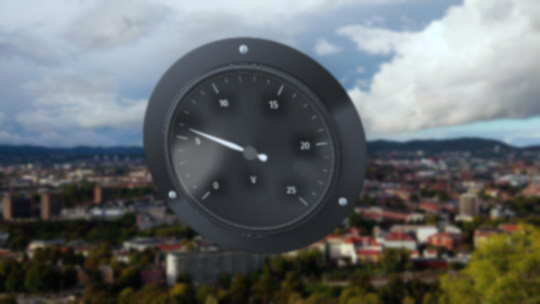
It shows 6 V
